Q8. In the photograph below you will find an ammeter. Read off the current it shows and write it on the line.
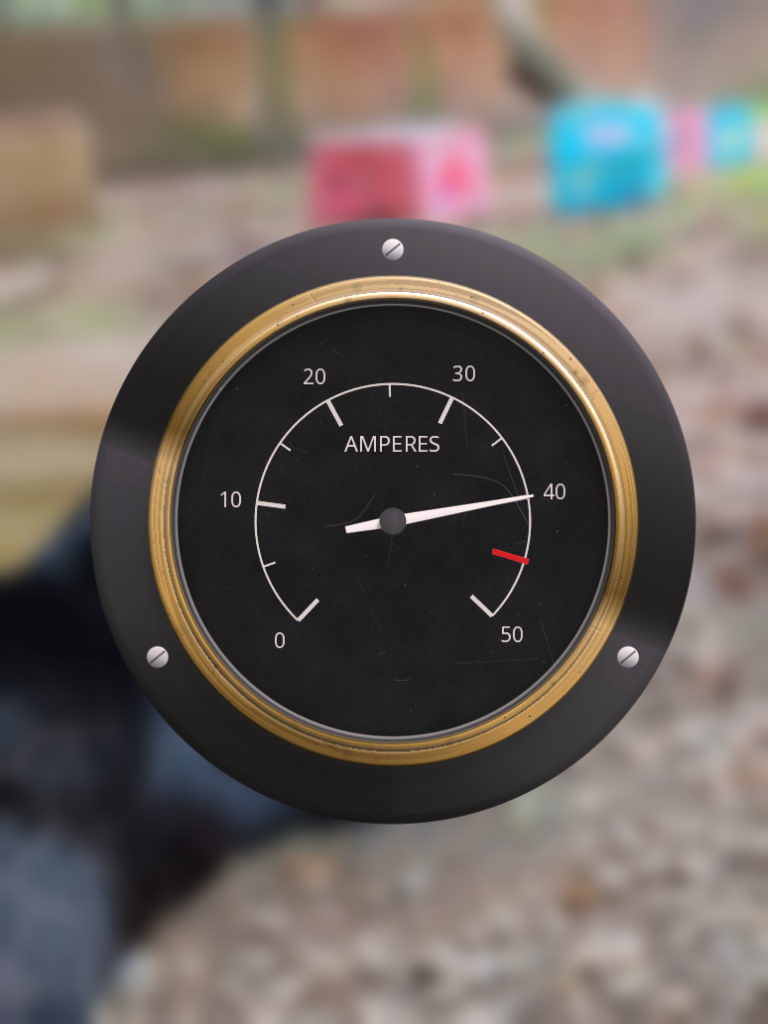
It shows 40 A
